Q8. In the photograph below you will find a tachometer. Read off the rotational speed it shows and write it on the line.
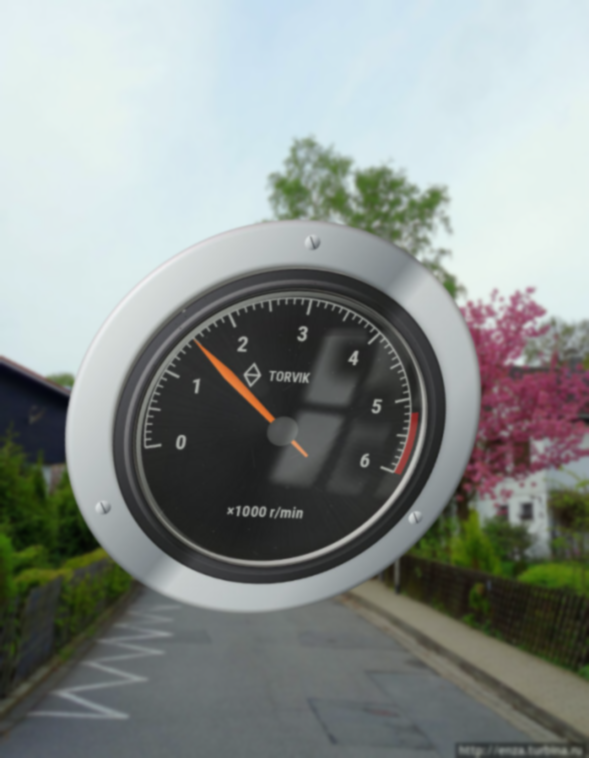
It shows 1500 rpm
